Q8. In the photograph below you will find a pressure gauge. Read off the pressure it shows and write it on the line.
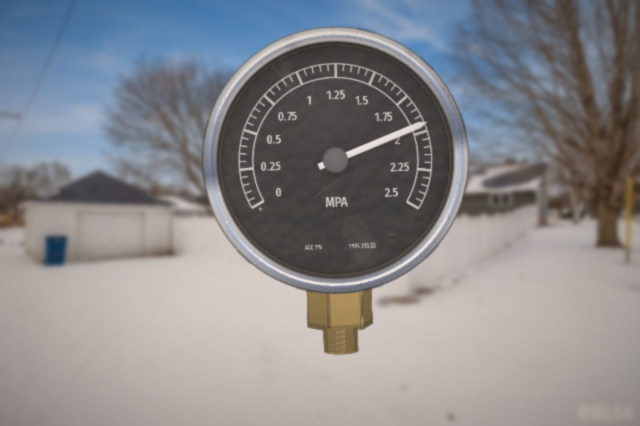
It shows 1.95 MPa
